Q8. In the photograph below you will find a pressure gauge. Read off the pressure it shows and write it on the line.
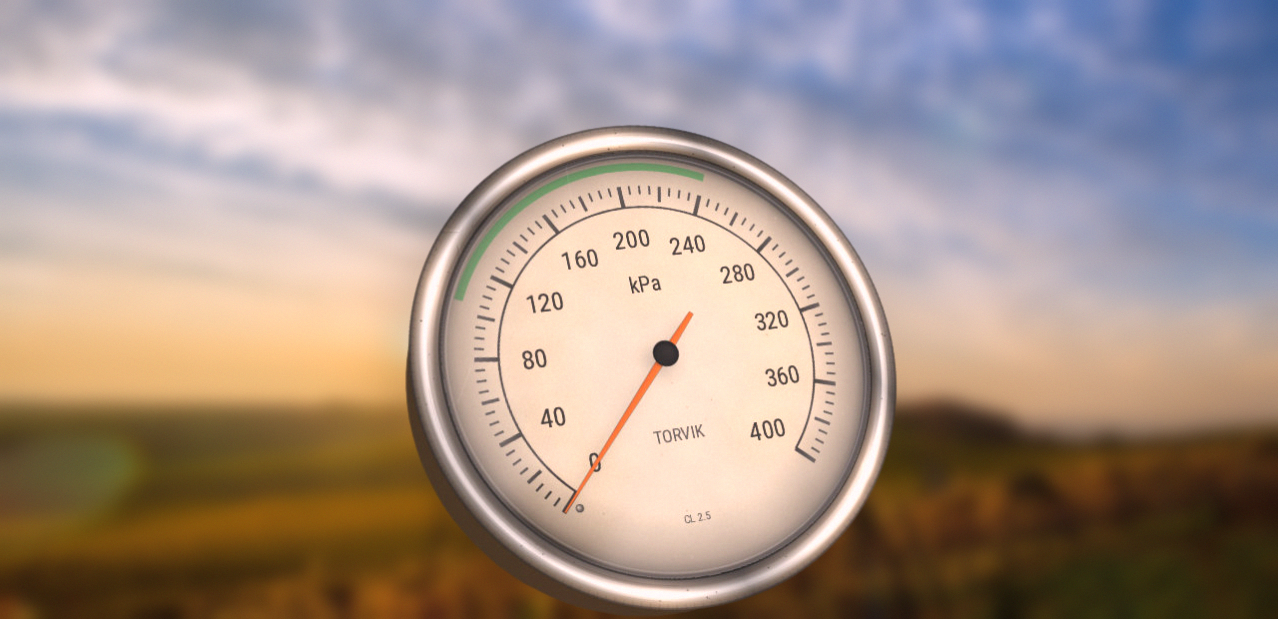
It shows 0 kPa
